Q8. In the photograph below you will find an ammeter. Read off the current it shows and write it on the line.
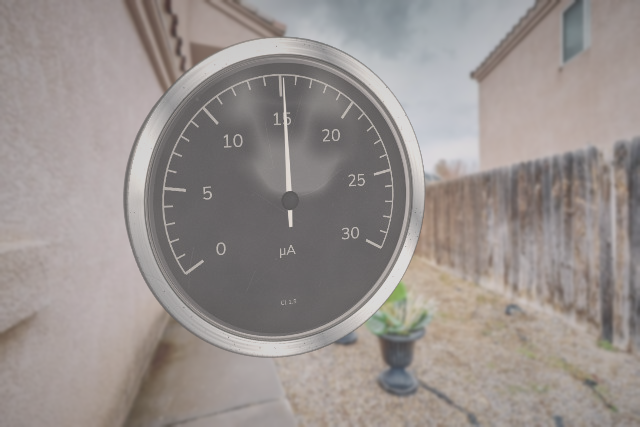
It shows 15 µA
